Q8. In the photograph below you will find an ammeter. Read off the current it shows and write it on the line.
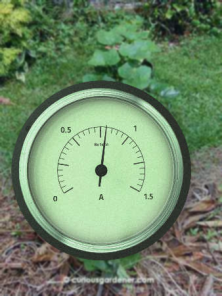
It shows 0.8 A
